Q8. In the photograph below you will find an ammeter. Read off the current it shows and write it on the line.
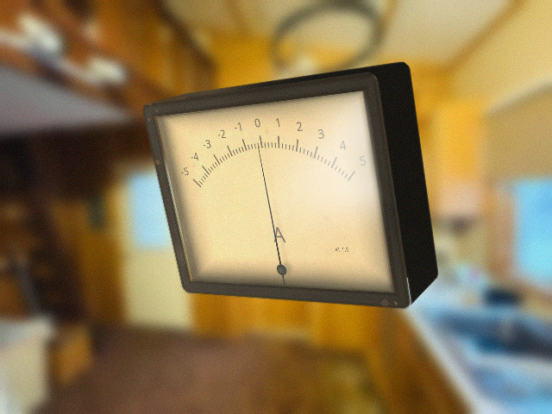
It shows 0 A
